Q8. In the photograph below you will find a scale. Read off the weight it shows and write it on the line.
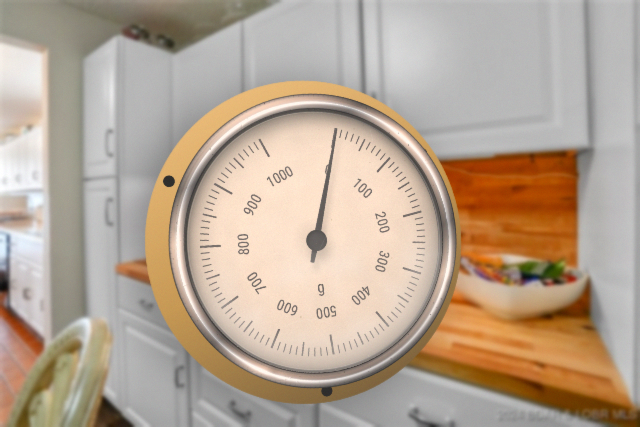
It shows 0 g
